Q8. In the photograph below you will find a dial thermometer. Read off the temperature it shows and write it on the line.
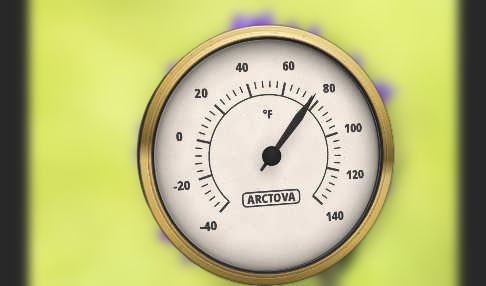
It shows 76 °F
